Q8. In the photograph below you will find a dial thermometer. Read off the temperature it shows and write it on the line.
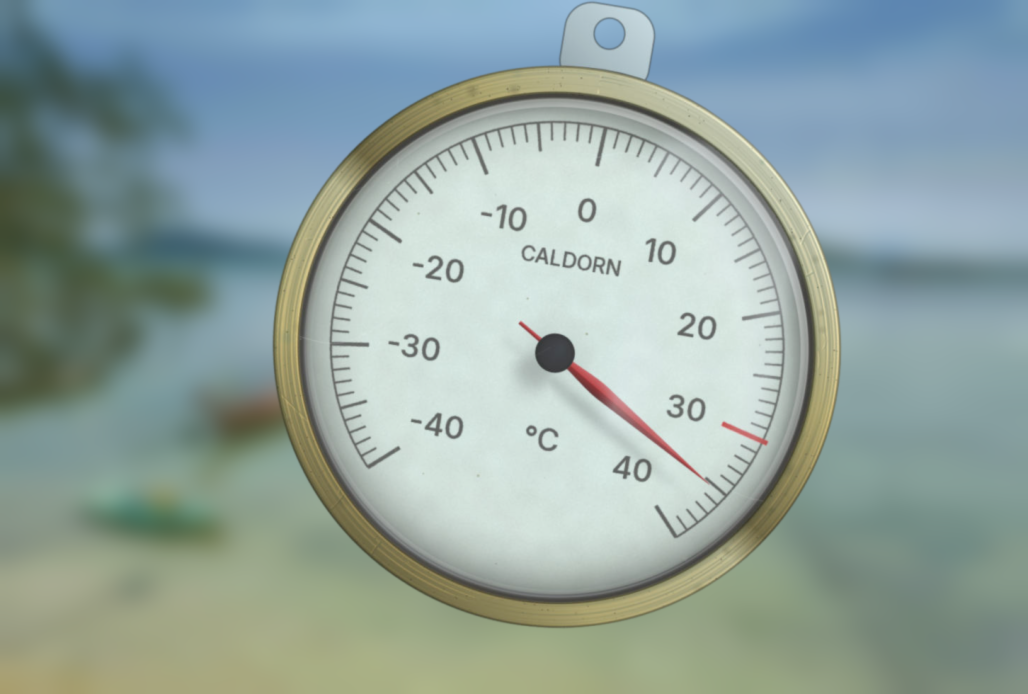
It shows 35 °C
